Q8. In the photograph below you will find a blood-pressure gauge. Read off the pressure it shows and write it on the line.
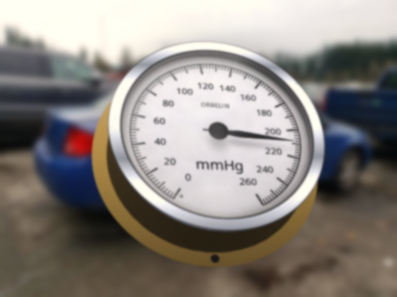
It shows 210 mmHg
